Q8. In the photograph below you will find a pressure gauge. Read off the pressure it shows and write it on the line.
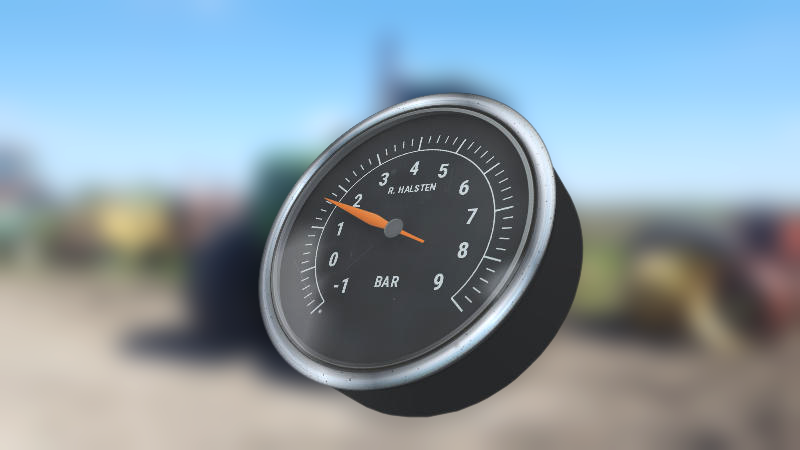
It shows 1.6 bar
